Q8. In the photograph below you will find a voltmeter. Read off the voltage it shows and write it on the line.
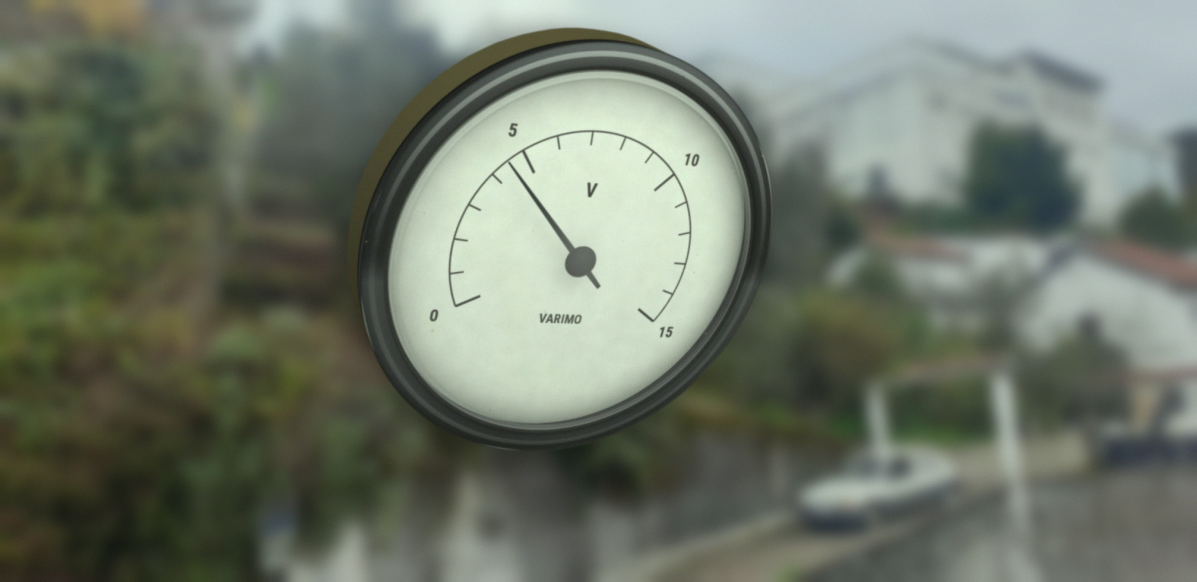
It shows 4.5 V
